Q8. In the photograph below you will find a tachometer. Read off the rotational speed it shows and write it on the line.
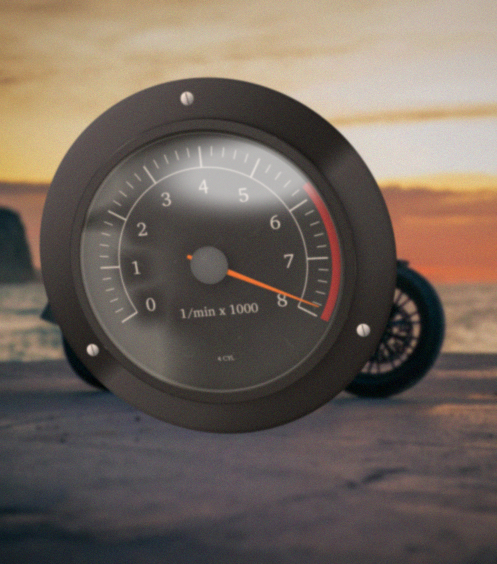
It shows 7800 rpm
